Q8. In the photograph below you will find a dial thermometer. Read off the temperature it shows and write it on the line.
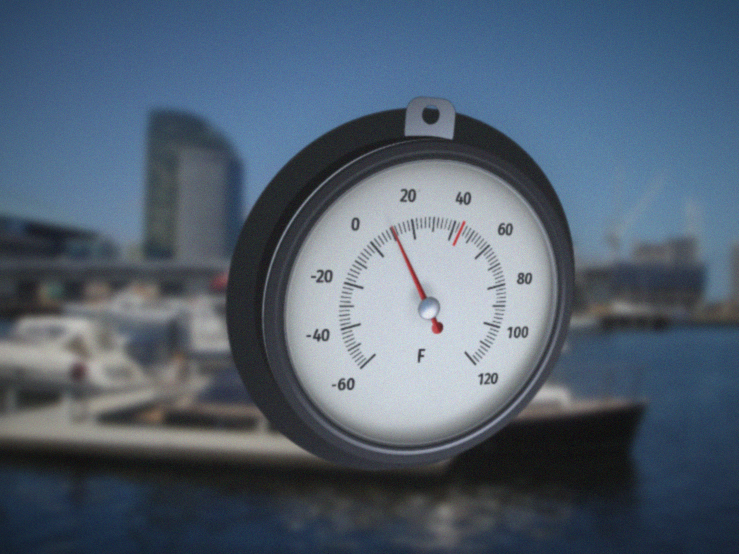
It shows 10 °F
